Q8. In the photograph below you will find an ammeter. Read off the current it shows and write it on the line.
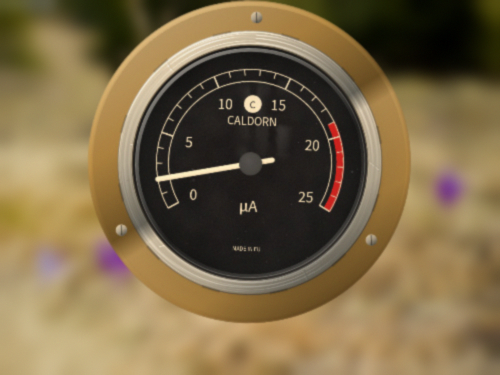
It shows 2 µA
